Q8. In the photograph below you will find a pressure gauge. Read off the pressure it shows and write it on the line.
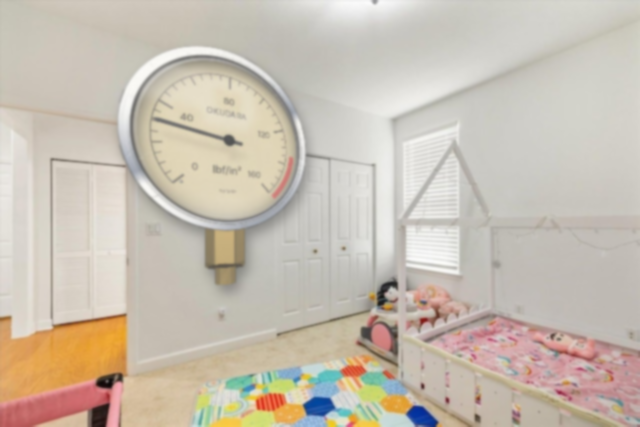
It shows 30 psi
